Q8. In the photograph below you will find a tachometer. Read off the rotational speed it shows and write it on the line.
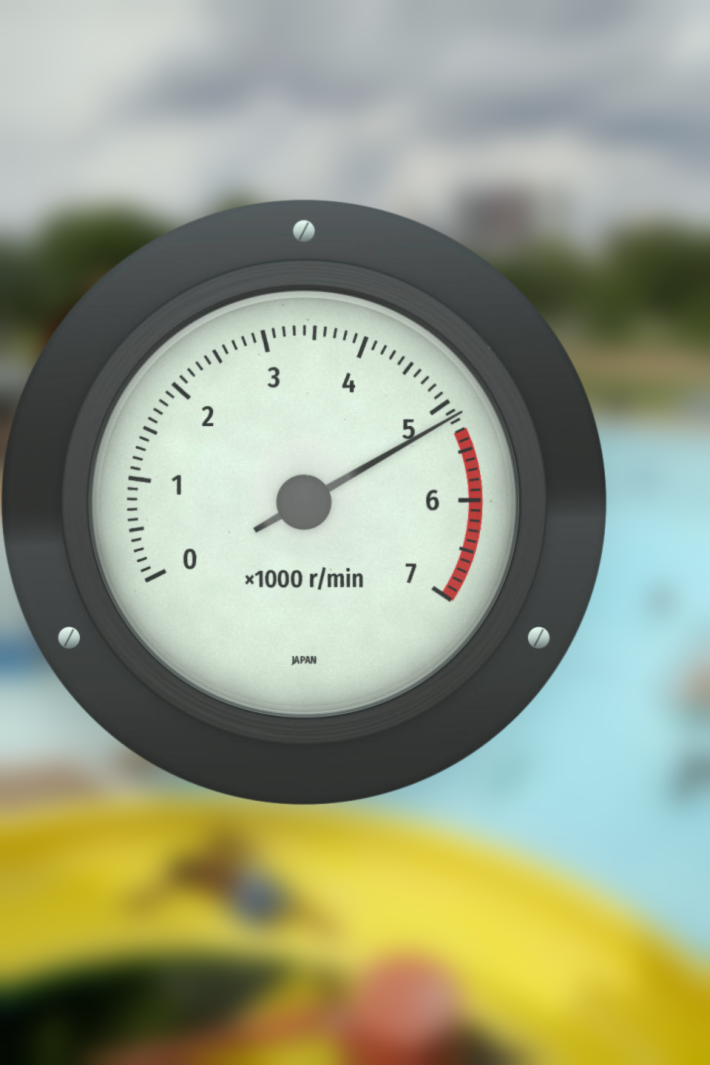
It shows 5150 rpm
